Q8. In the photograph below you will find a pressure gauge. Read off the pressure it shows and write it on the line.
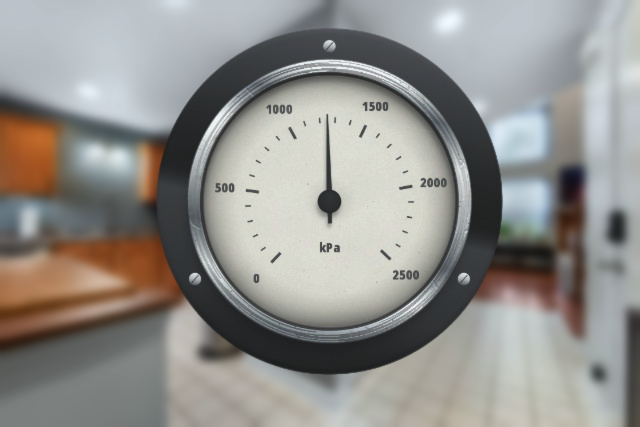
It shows 1250 kPa
